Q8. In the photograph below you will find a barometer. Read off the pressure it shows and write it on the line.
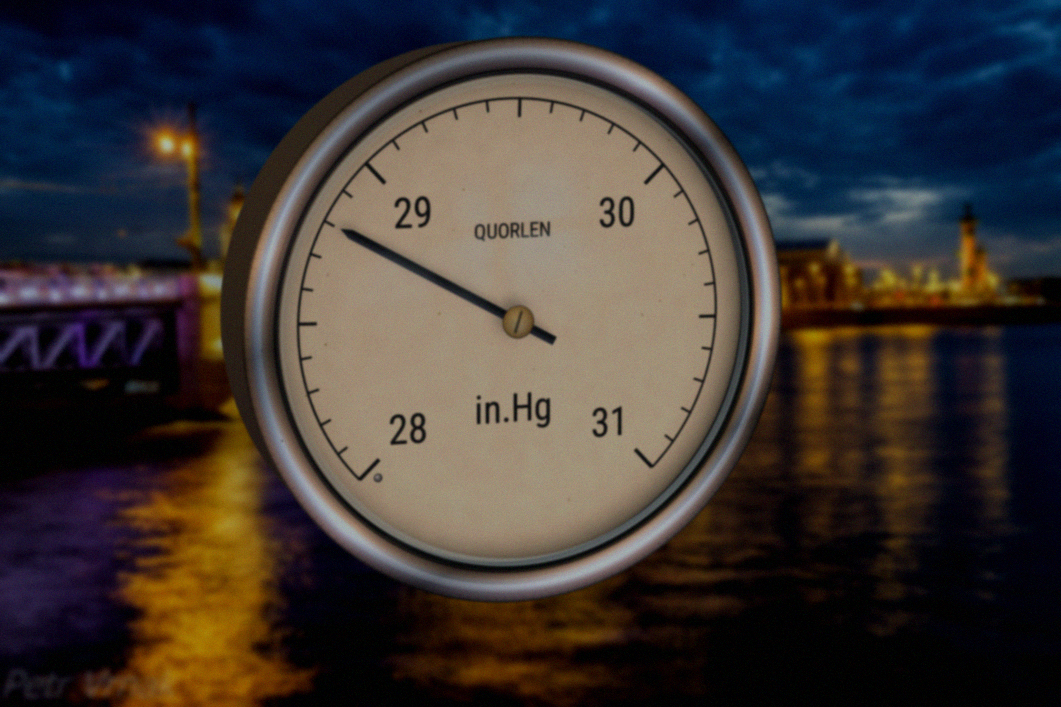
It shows 28.8 inHg
